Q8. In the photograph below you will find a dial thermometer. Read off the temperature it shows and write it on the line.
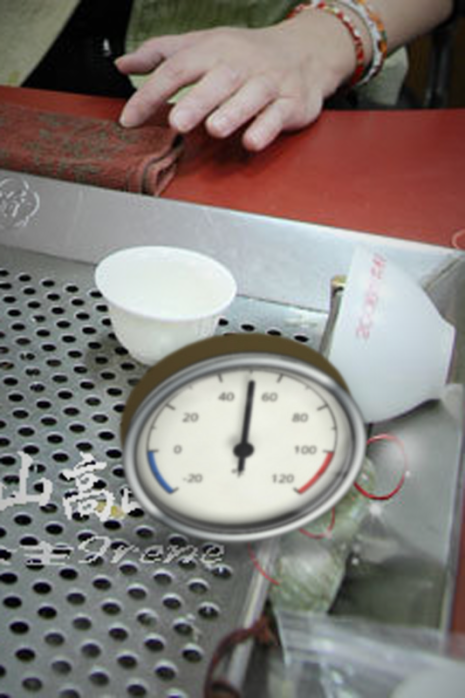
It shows 50 °F
